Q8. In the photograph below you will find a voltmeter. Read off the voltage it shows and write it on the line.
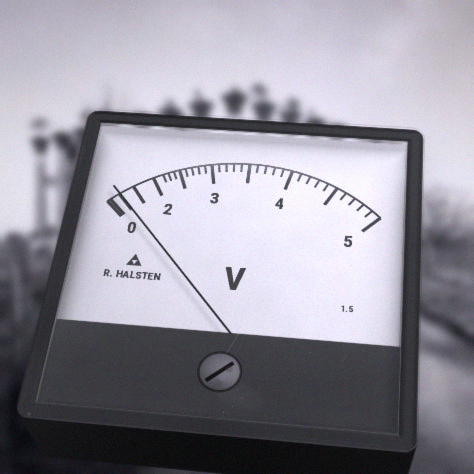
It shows 1 V
